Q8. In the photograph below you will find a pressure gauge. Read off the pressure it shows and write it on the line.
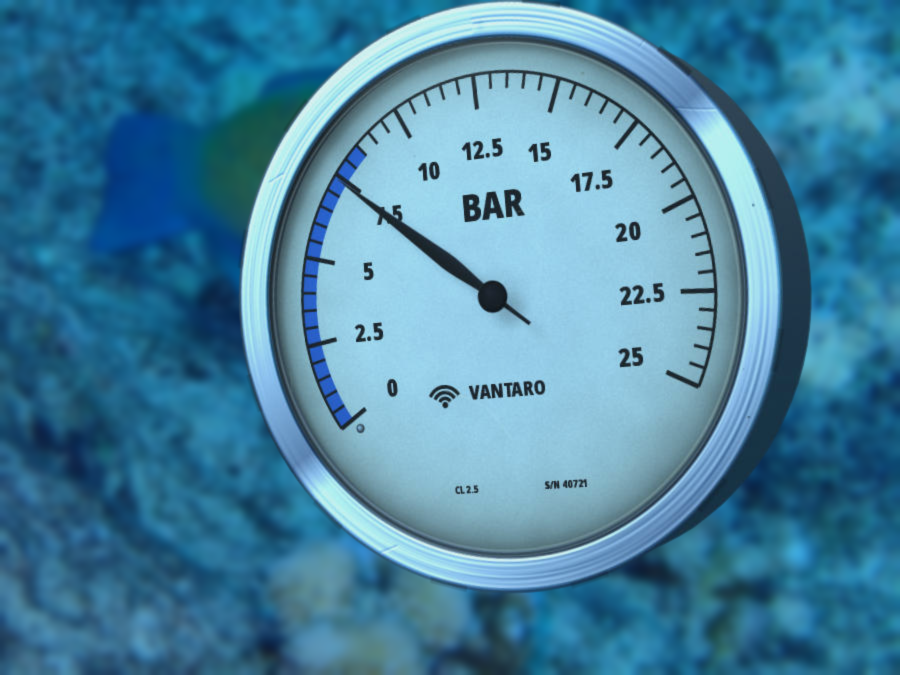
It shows 7.5 bar
